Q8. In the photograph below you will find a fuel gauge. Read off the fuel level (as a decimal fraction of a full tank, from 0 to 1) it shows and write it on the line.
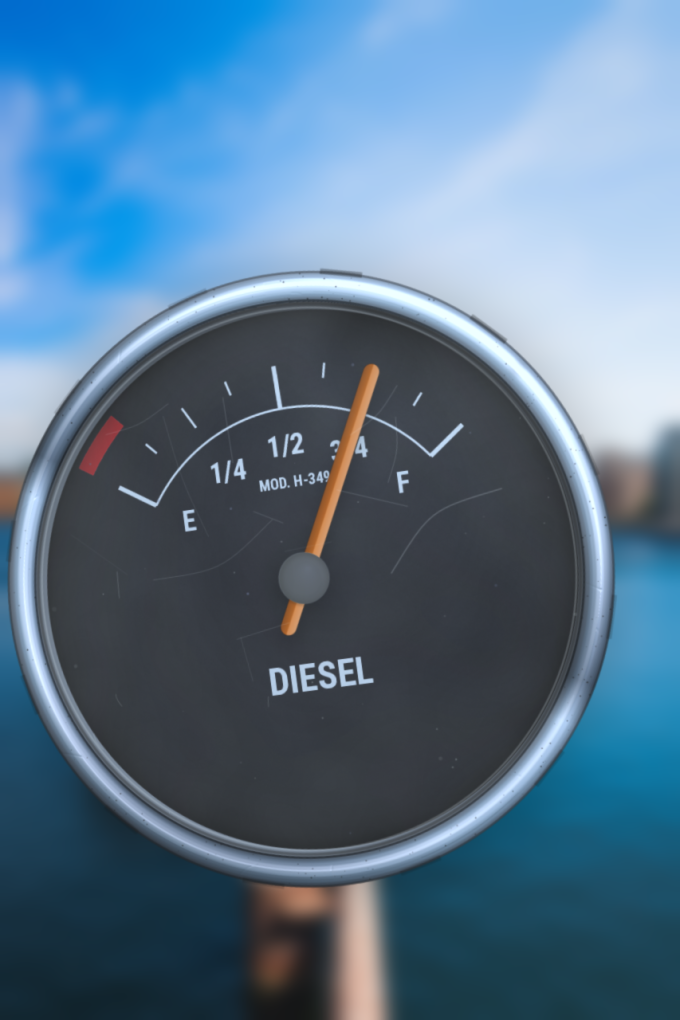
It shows 0.75
